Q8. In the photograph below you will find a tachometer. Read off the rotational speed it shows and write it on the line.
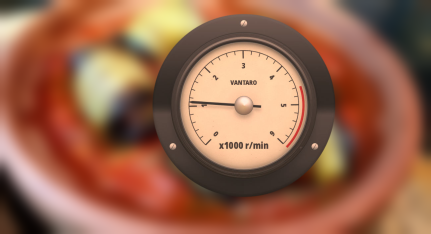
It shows 1100 rpm
